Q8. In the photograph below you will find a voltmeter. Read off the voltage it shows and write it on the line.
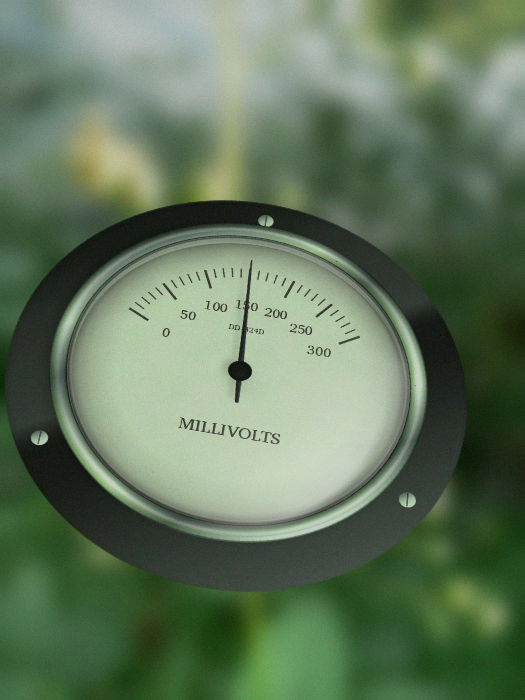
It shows 150 mV
